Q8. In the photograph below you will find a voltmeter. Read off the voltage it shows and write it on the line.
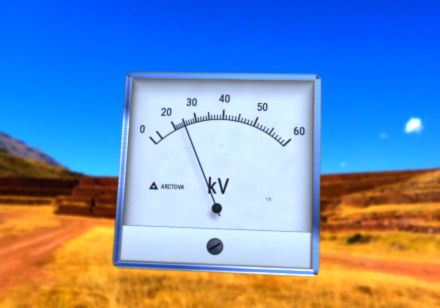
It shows 25 kV
